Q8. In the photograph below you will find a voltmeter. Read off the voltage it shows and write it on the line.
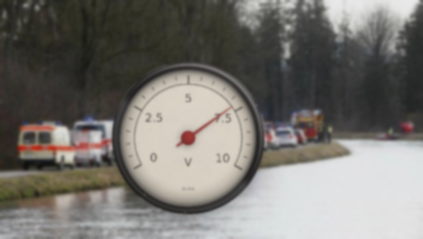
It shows 7.25 V
